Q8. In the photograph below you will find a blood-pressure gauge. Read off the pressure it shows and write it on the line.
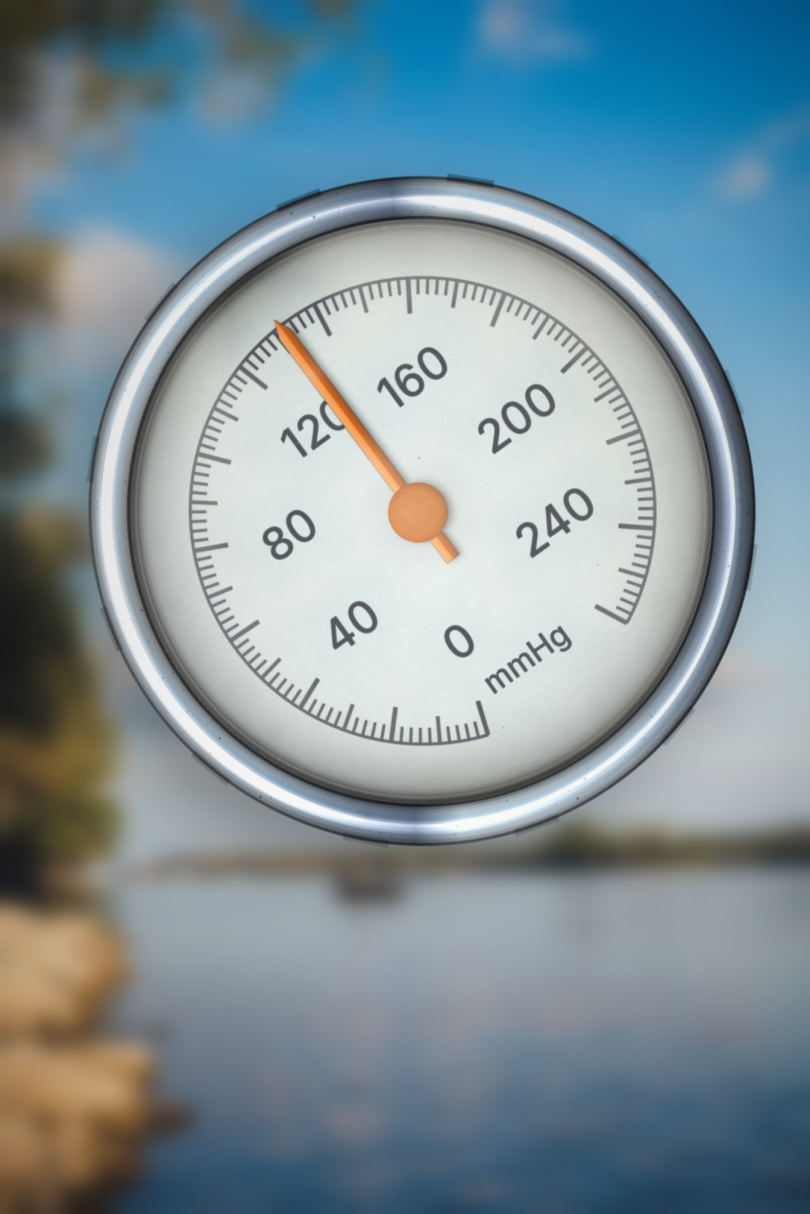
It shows 132 mmHg
